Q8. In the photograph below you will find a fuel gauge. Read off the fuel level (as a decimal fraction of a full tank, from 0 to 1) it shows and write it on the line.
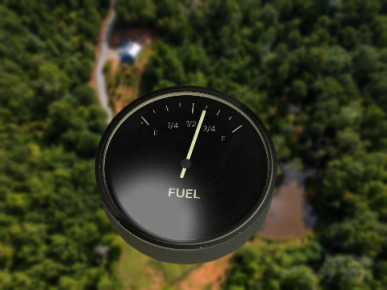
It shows 0.625
